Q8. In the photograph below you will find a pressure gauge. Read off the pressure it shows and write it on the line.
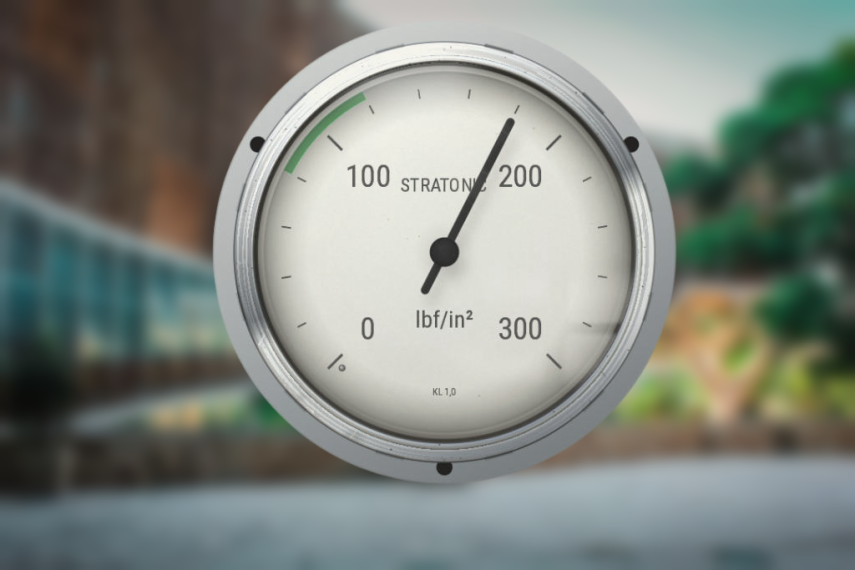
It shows 180 psi
